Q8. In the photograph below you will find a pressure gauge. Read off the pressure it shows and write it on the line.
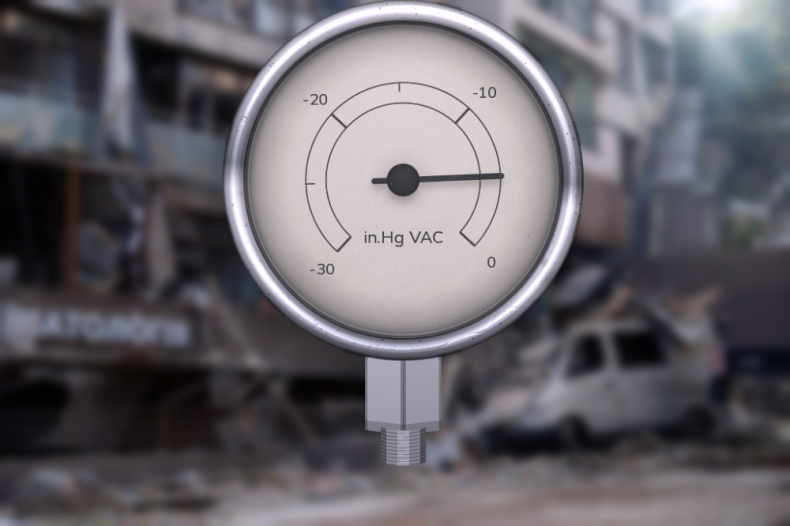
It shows -5 inHg
